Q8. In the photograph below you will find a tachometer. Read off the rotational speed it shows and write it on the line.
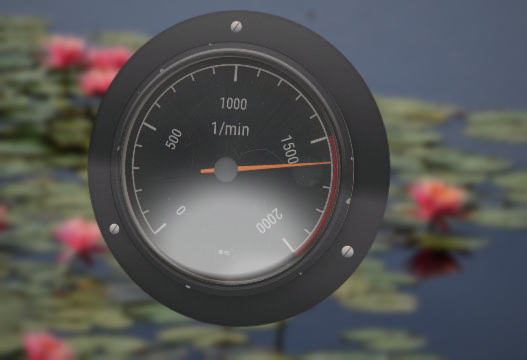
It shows 1600 rpm
